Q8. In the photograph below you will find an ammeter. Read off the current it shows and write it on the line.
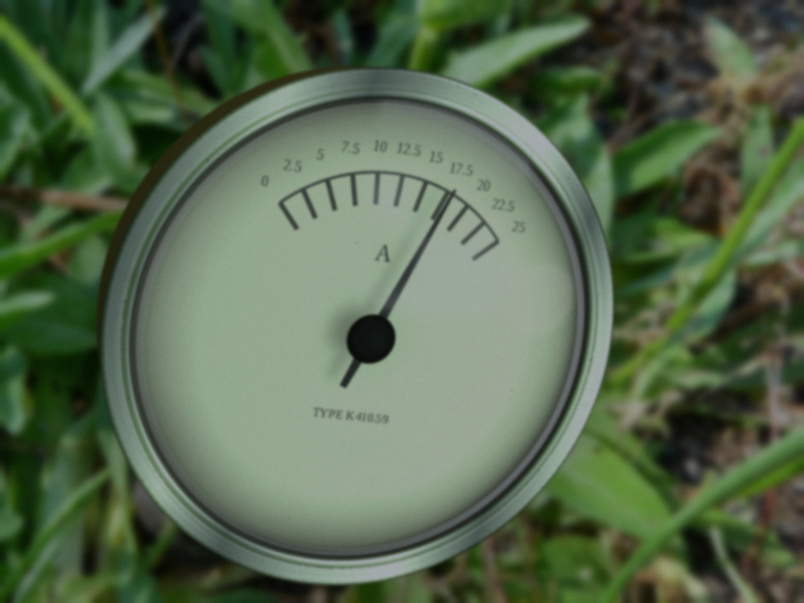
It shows 17.5 A
